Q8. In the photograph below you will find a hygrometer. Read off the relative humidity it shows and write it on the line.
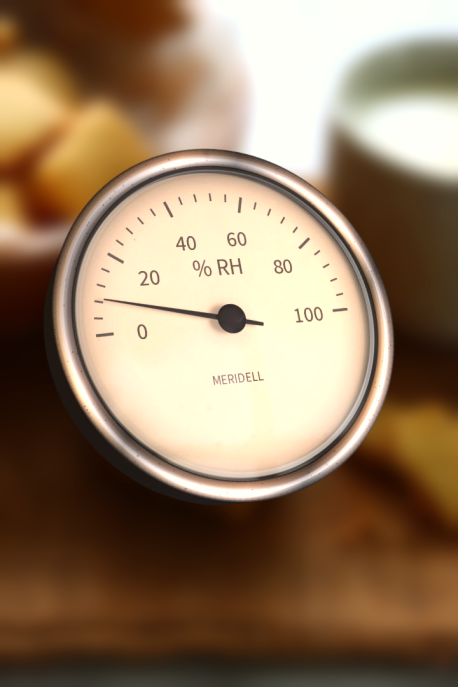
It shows 8 %
